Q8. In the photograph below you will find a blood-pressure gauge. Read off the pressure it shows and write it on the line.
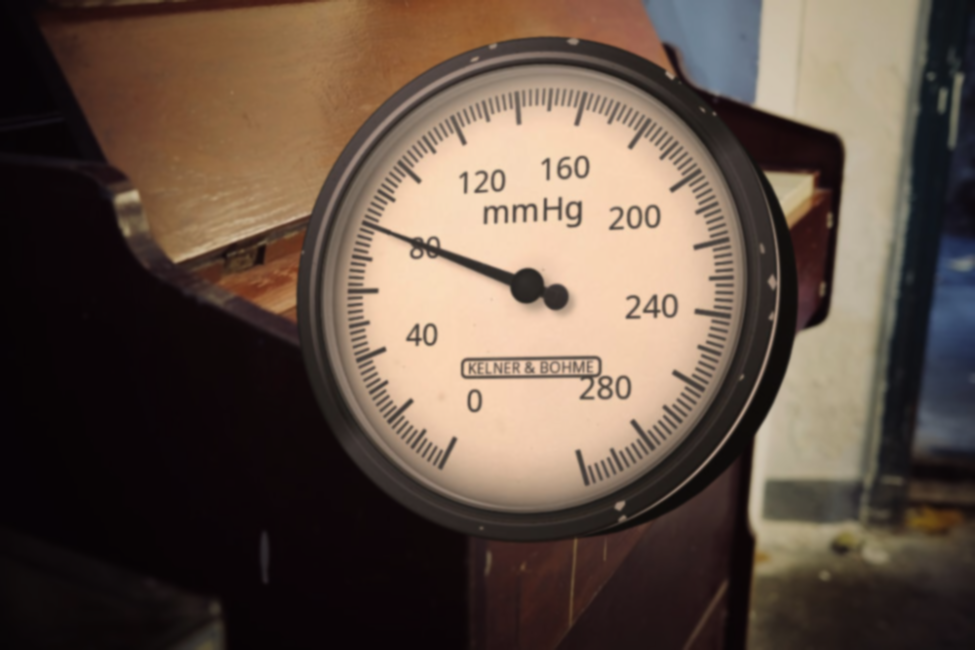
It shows 80 mmHg
